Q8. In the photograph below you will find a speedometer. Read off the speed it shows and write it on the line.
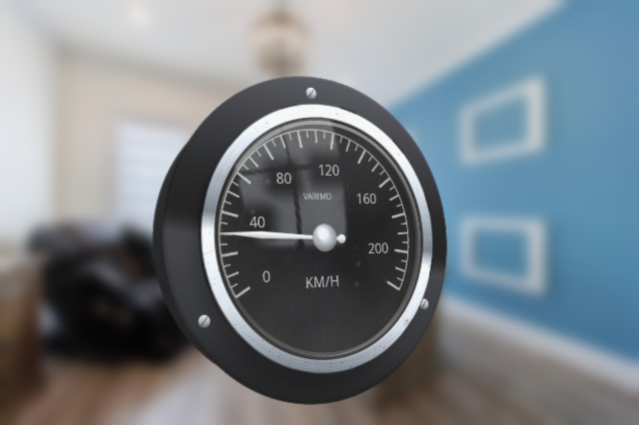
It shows 30 km/h
